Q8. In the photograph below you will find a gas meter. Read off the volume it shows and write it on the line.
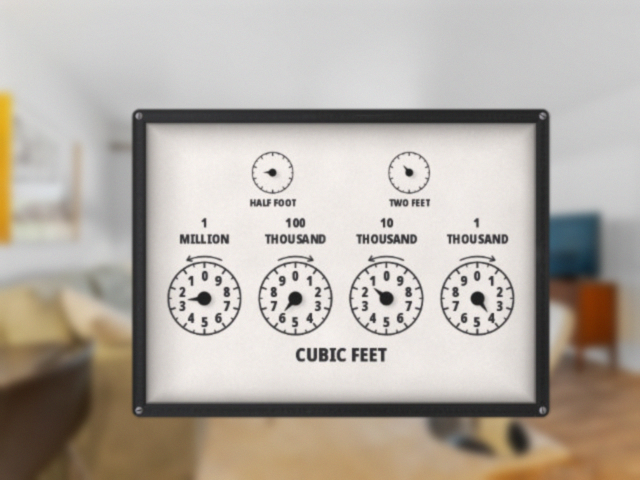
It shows 261400 ft³
